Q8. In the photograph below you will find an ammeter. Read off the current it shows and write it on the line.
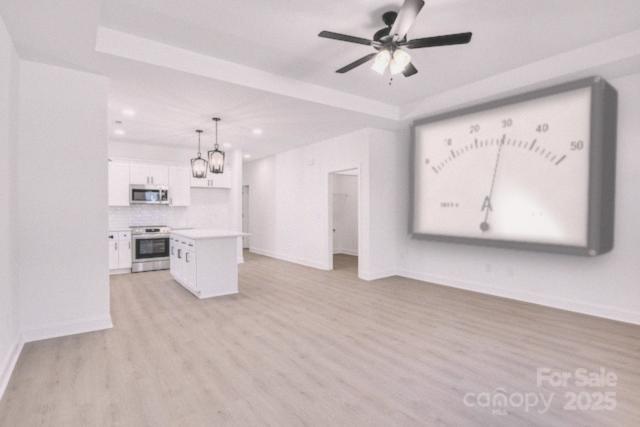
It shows 30 A
